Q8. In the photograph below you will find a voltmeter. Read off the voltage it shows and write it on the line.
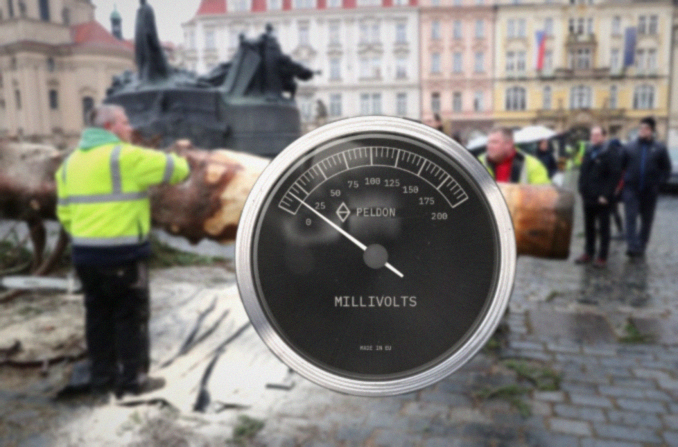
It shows 15 mV
